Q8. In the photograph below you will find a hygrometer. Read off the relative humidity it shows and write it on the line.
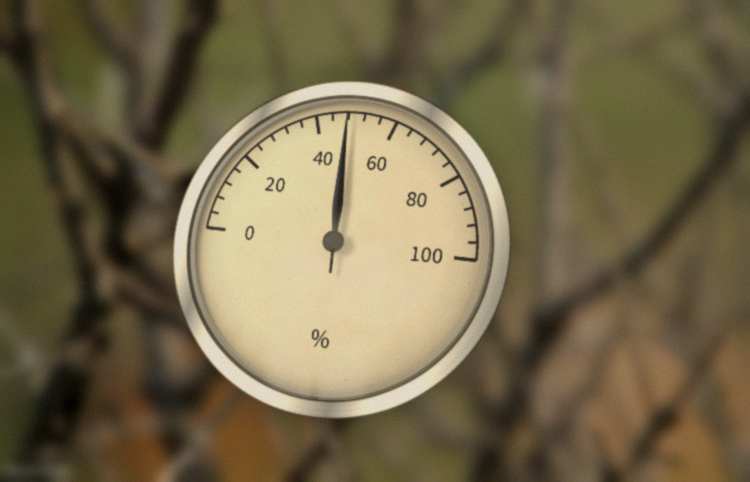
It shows 48 %
